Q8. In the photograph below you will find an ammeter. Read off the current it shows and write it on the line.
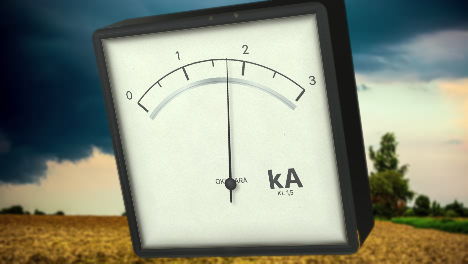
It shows 1.75 kA
